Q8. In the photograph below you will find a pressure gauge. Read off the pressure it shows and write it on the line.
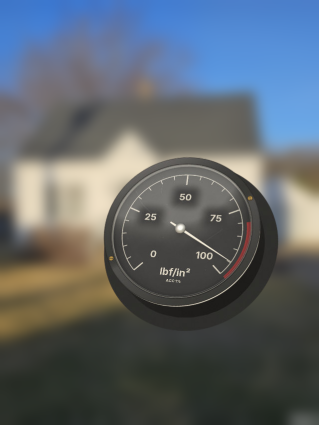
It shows 95 psi
